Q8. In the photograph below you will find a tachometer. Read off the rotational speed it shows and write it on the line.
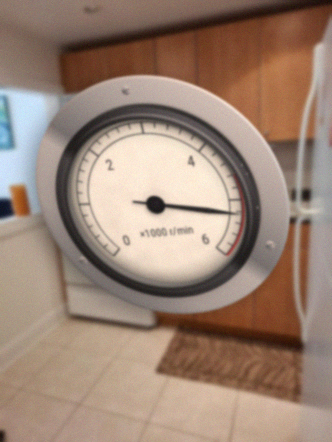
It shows 5200 rpm
